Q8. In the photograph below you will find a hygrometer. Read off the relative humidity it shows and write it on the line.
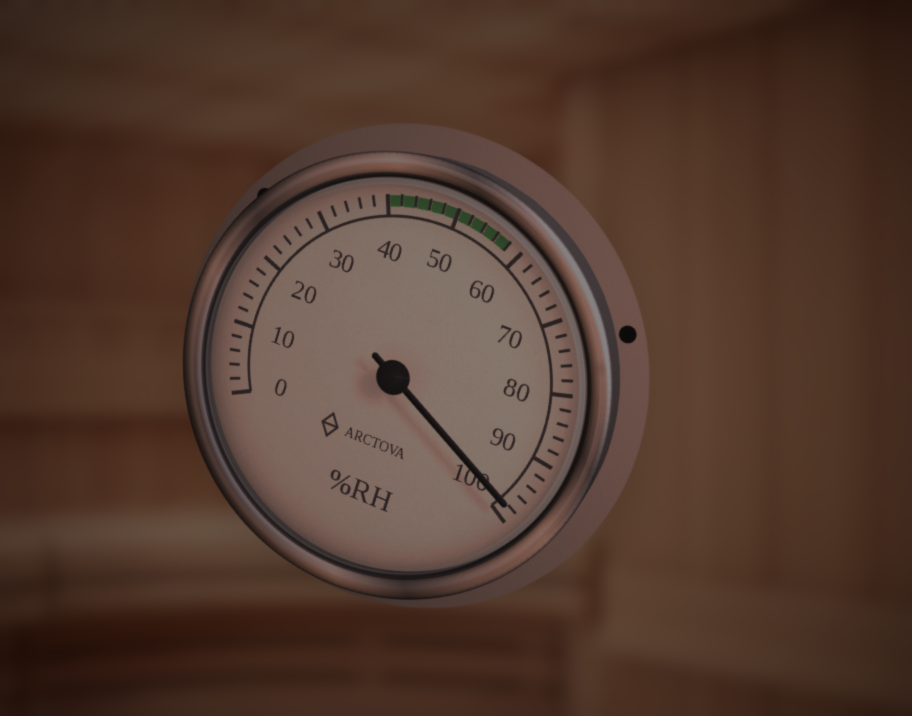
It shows 98 %
